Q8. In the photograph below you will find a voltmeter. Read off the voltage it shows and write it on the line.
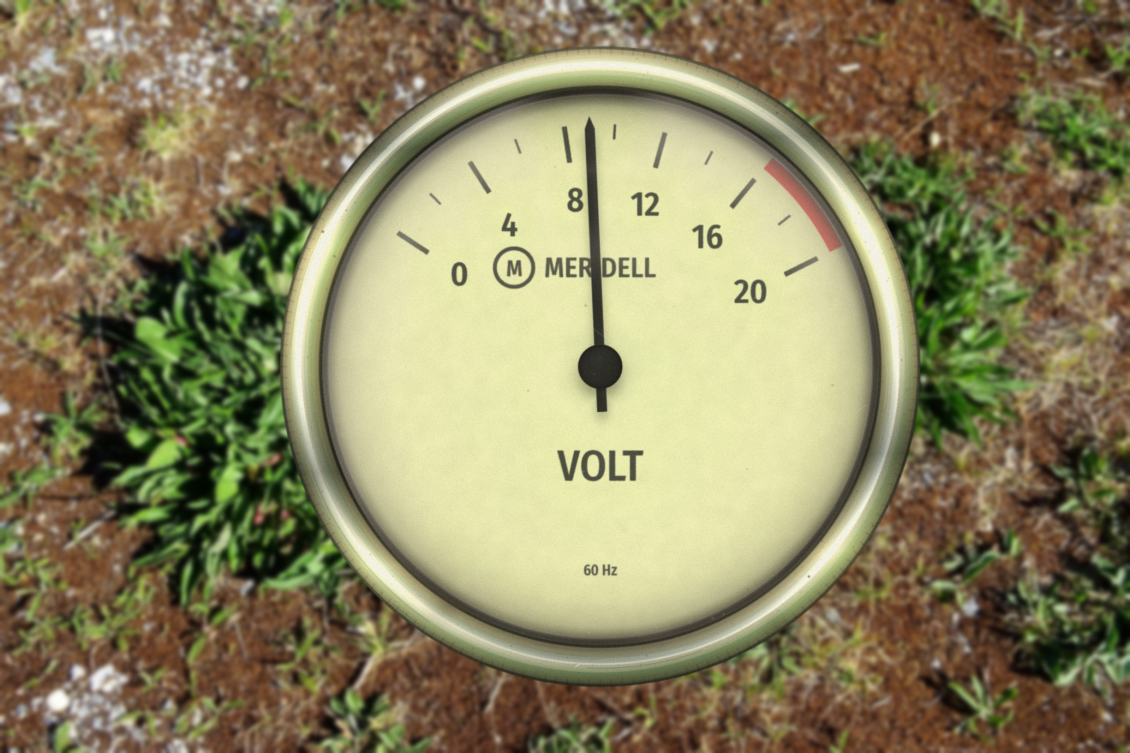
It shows 9 V
